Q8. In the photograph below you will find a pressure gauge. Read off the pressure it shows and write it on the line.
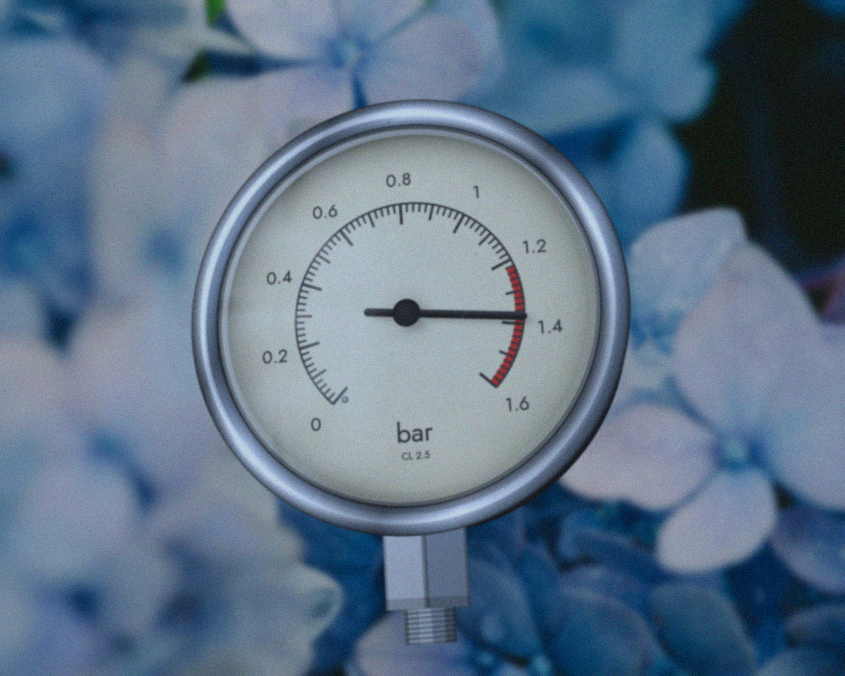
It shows 1.38 bar
